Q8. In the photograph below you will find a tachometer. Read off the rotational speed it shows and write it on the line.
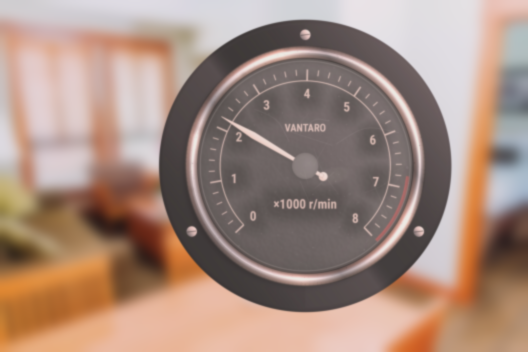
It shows 2200 rpm
